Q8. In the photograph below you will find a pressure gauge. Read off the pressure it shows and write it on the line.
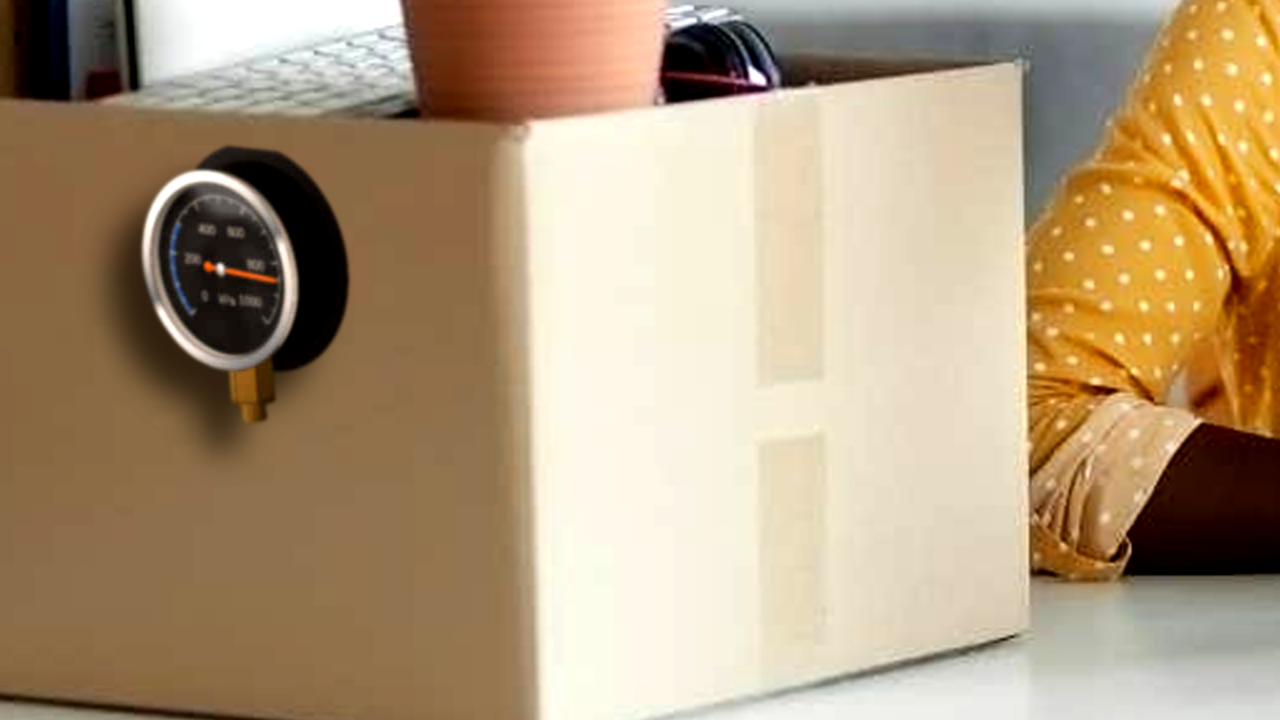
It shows 850 kPa
